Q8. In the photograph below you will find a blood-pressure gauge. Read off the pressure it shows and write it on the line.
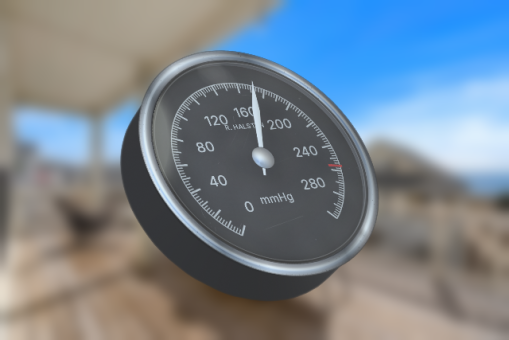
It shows 170 mmHg
